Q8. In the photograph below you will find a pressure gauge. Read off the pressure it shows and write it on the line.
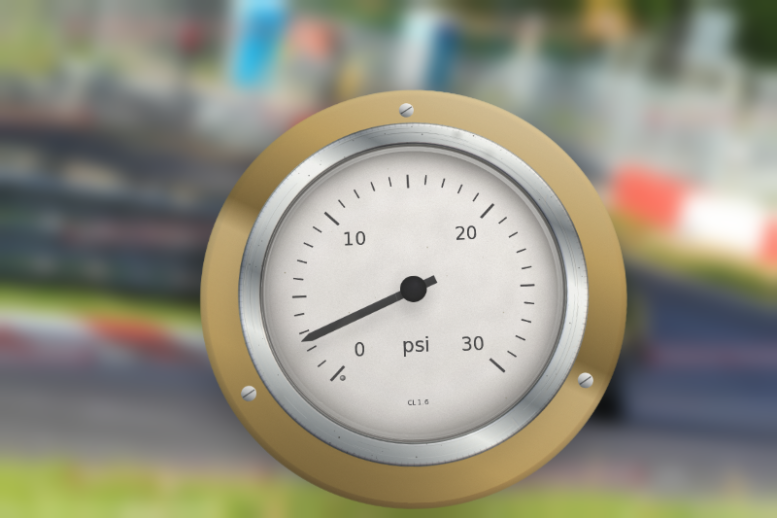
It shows 2.5 psi
